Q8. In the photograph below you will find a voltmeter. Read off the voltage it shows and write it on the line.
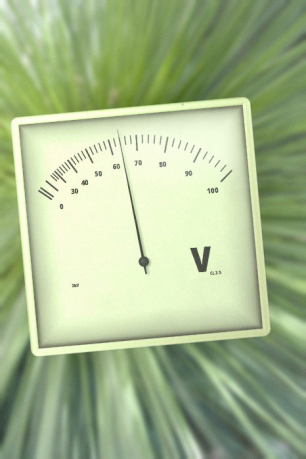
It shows 64 V
